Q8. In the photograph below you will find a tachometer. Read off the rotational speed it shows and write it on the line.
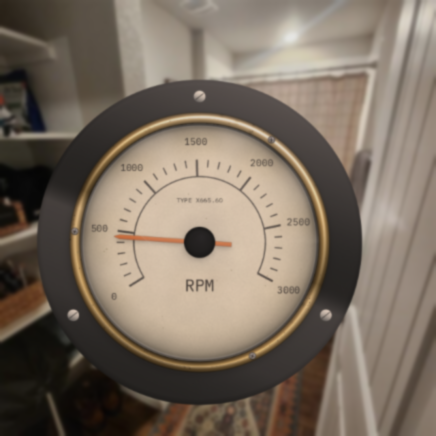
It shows 450 rpm
